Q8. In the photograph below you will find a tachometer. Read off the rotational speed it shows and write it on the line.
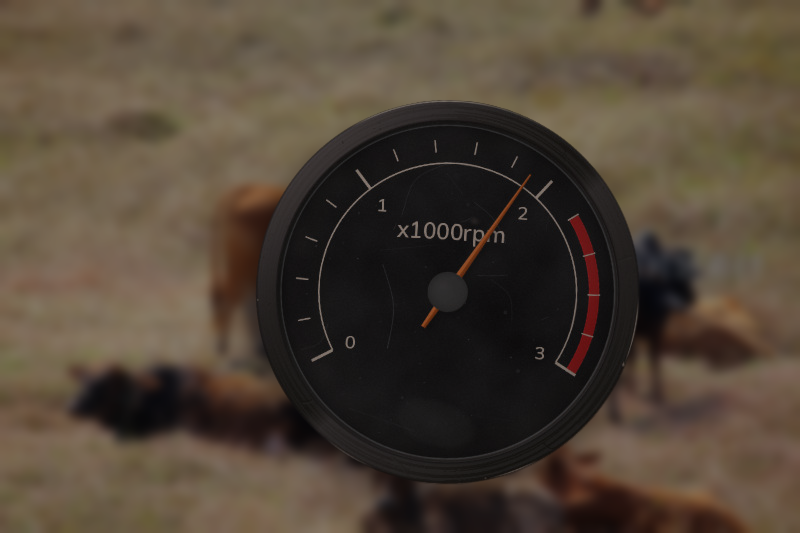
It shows 1900 rpm
